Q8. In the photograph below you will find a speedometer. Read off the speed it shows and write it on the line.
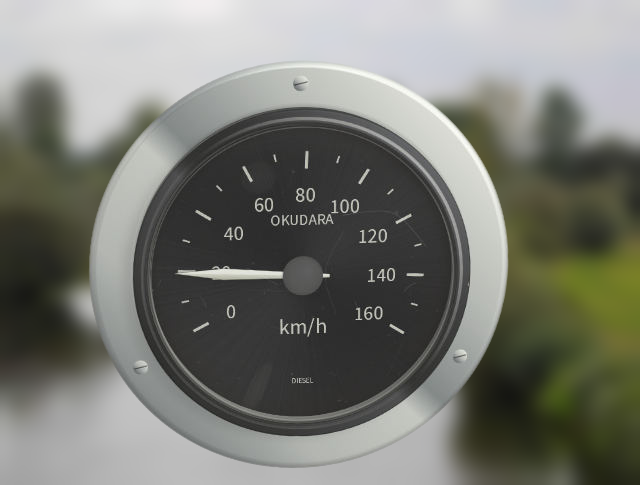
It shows 20 km/h
